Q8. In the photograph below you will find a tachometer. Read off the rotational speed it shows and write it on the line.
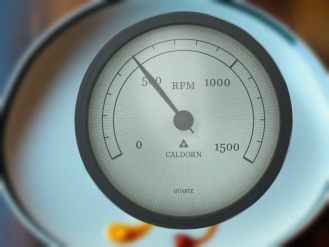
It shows 500 rpm
